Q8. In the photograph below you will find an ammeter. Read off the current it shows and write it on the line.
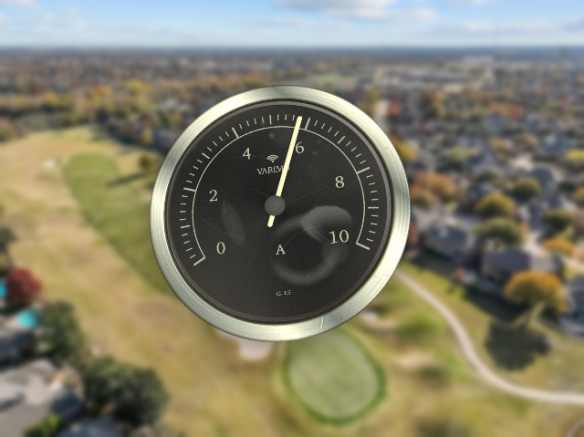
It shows 5.8 A
